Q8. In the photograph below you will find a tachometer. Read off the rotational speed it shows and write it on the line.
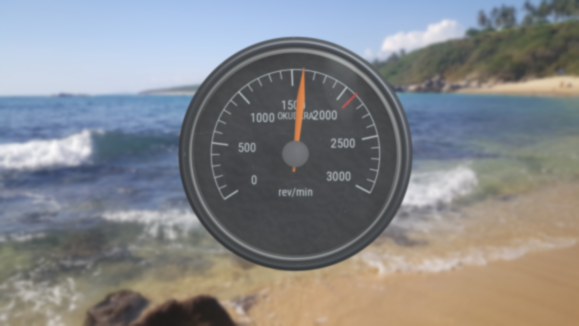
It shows 1600 rpm
